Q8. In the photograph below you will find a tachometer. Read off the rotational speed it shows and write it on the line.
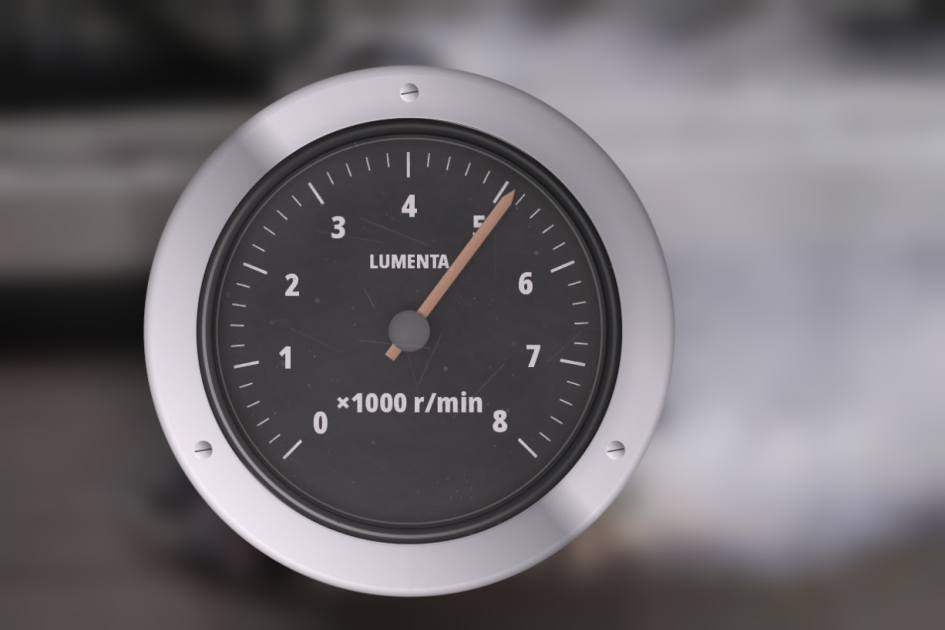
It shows 5100 rpm
